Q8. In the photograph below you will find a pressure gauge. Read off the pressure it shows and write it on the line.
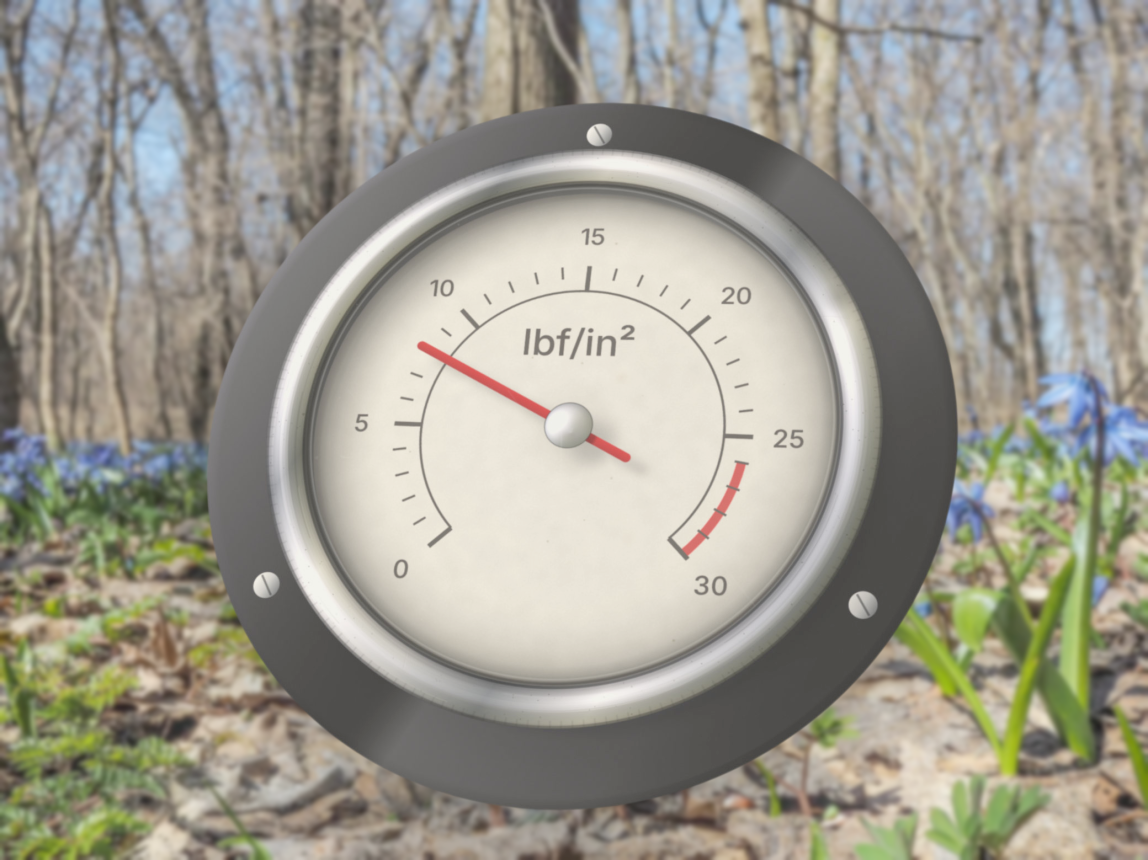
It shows 8 psi
